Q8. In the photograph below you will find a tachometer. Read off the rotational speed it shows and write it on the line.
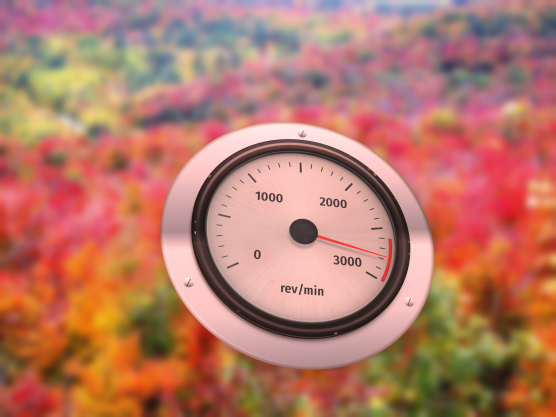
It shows 2800 rpm
